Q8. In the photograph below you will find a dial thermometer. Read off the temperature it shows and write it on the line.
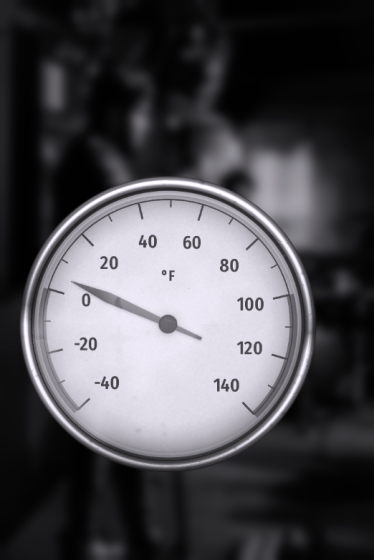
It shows 5 °F
